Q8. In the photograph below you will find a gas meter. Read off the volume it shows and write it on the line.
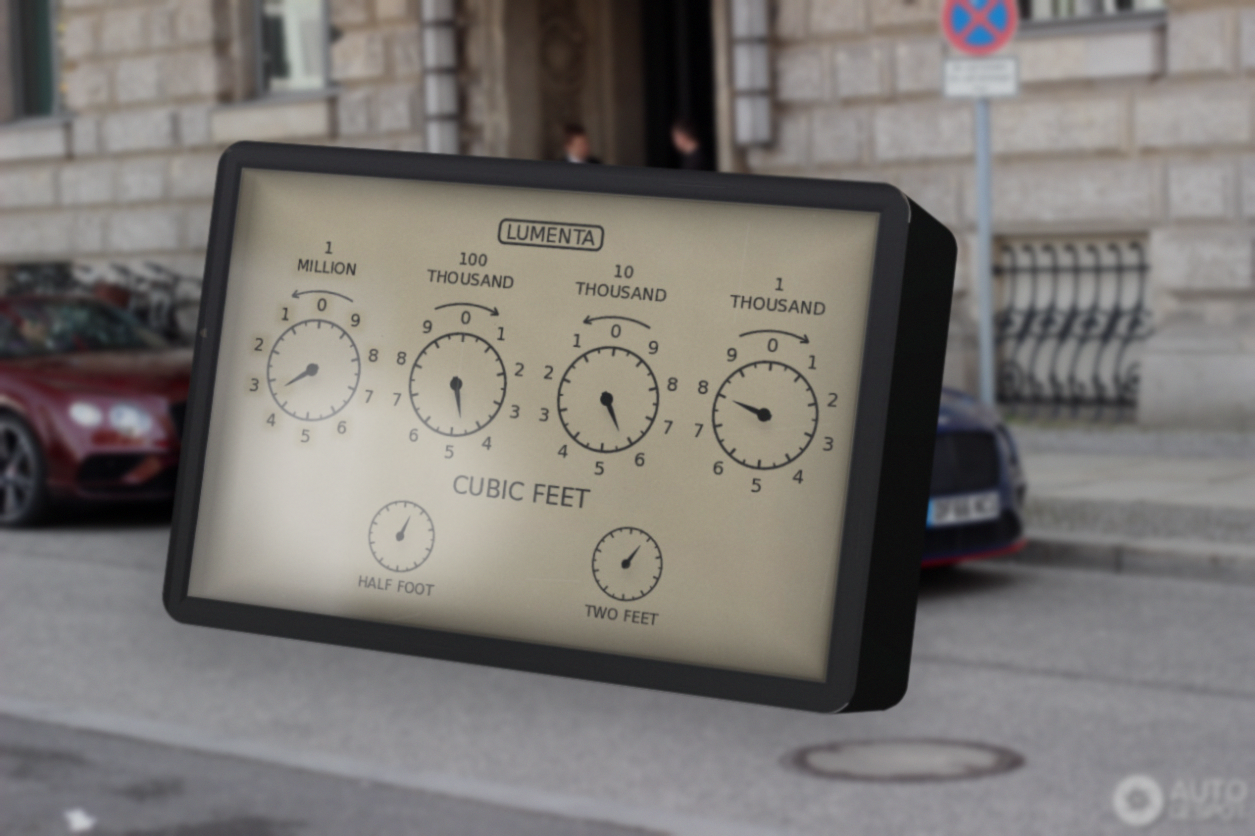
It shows 345800 ft³
